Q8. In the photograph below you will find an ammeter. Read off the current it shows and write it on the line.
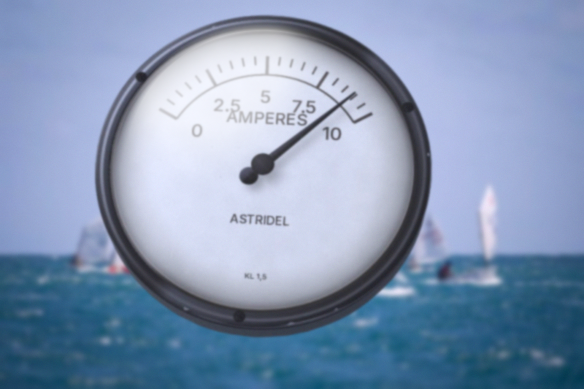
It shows 9 A
